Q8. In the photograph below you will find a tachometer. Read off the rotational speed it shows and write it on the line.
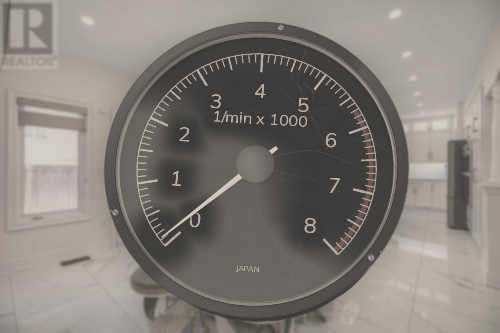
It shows 100 rpm
